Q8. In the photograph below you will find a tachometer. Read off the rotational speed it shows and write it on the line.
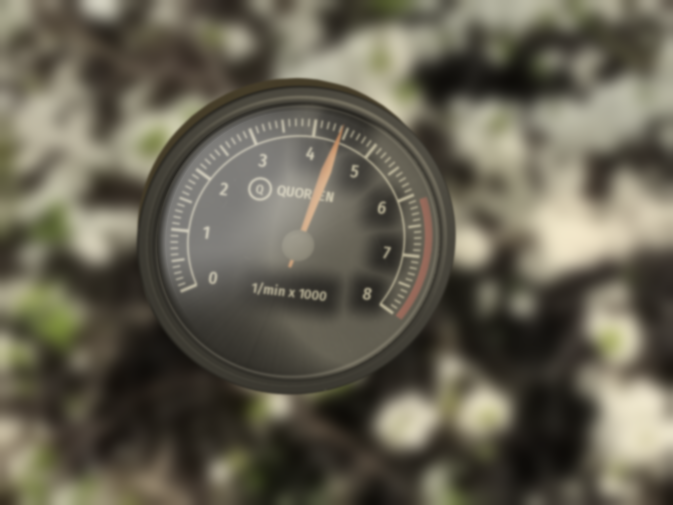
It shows 4400 rpm
